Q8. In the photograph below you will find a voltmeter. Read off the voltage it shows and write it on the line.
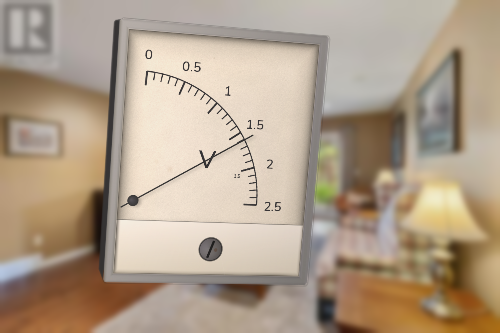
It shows 1.6 V
